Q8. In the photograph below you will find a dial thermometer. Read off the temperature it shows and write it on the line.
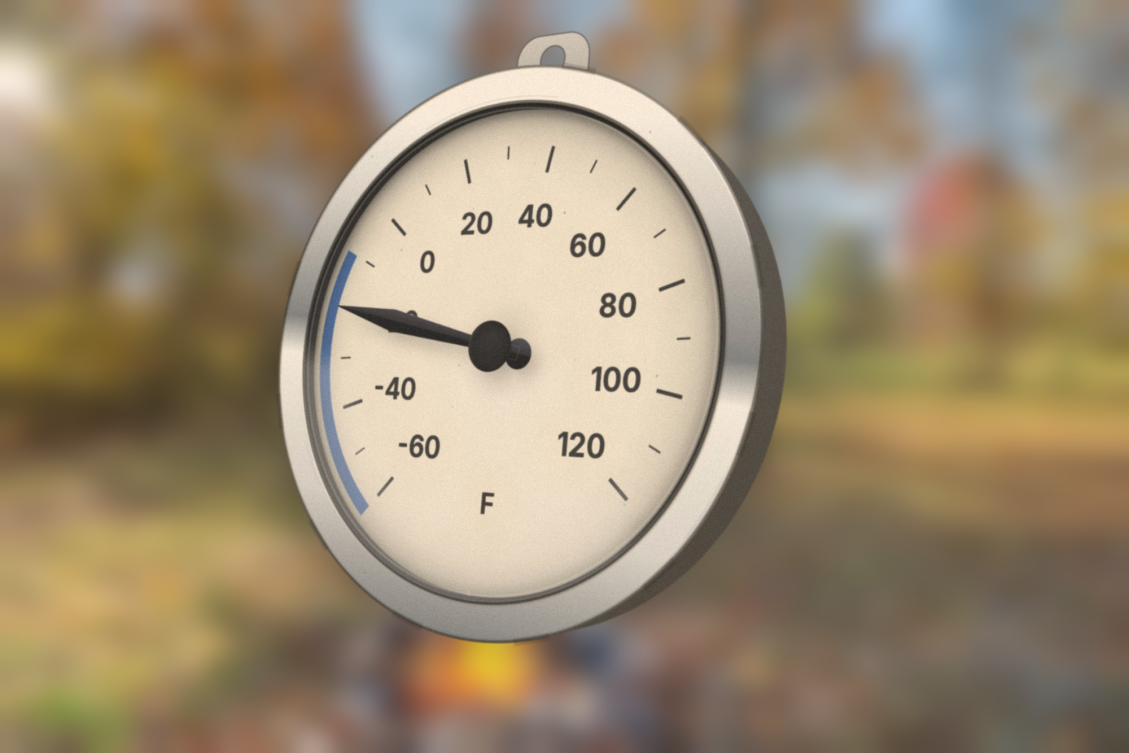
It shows -20 °F
